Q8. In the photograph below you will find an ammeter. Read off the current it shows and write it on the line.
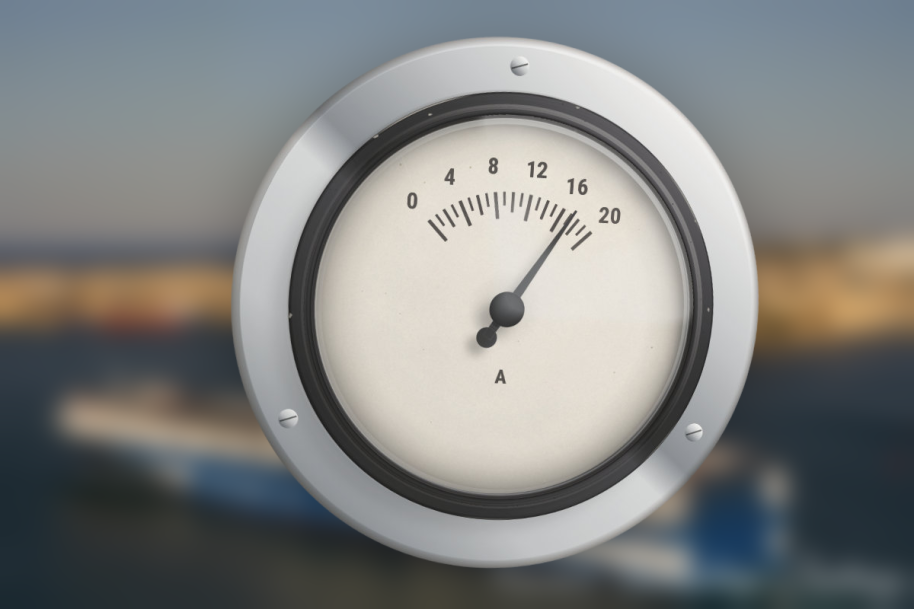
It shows 17 A
